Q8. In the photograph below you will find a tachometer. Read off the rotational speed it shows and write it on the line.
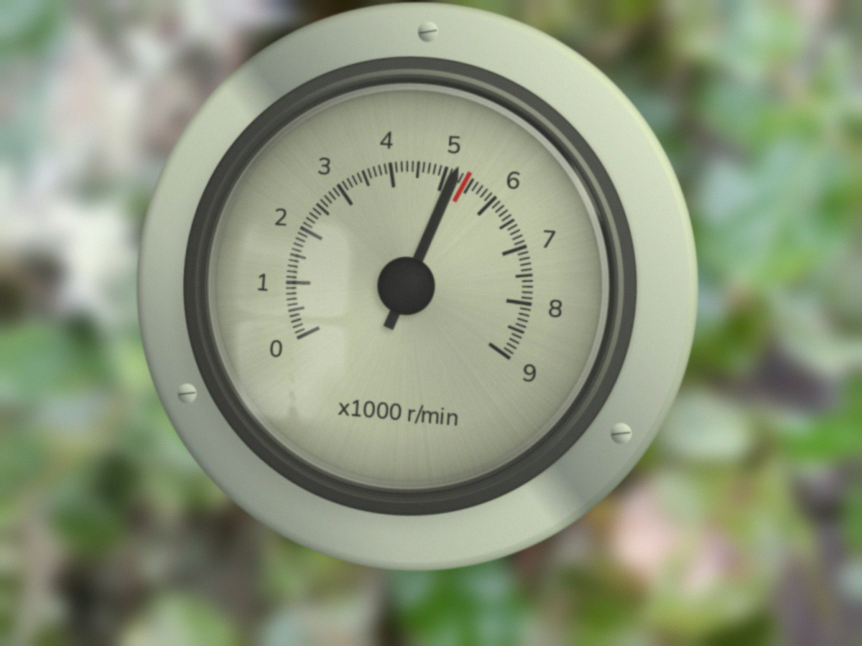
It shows 5200 rpm
